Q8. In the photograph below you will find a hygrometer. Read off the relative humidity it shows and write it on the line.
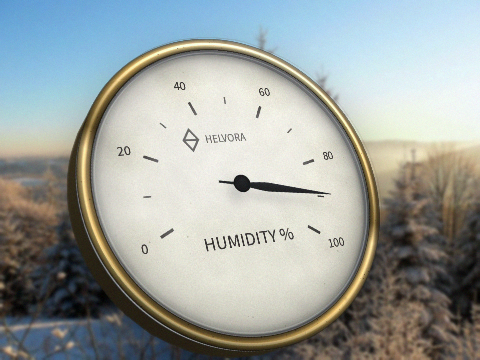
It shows 90 %
